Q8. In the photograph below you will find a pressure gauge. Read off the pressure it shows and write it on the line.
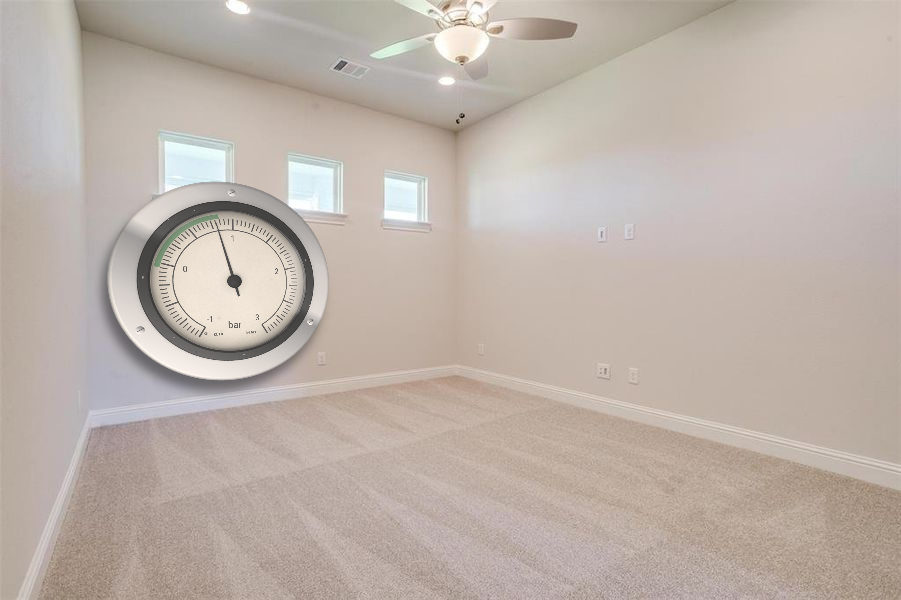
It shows 0.8 bar
